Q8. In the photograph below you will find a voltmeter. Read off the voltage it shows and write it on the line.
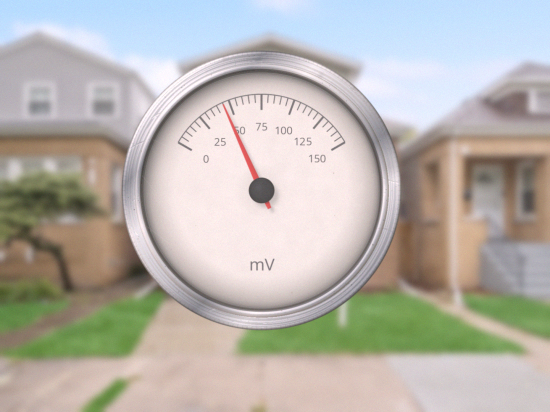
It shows 45 mV
